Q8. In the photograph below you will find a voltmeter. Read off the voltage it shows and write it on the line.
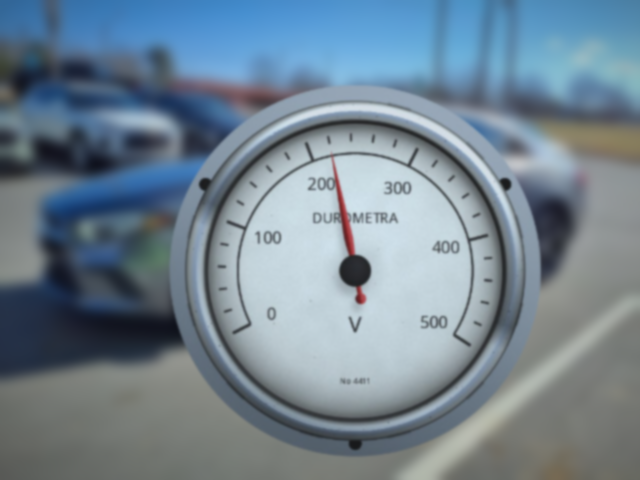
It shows 220 V
